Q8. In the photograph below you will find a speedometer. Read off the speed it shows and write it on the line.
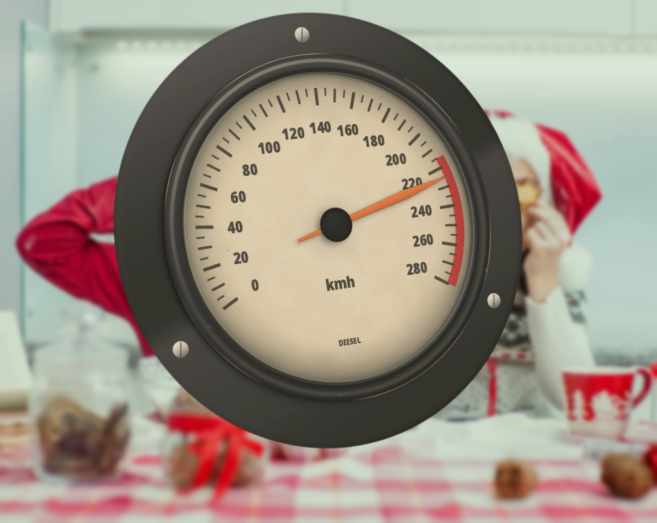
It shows 225 km/h
